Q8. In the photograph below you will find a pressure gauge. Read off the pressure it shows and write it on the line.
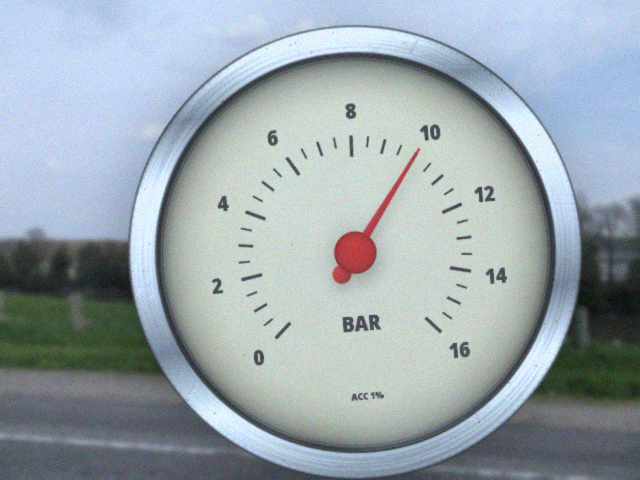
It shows 10 bar
